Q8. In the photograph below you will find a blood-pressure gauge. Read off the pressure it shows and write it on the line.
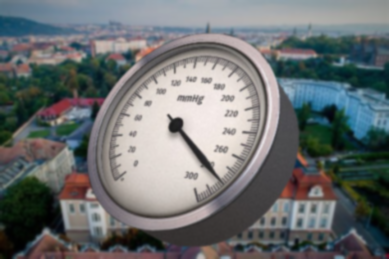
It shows 280 mmHg
